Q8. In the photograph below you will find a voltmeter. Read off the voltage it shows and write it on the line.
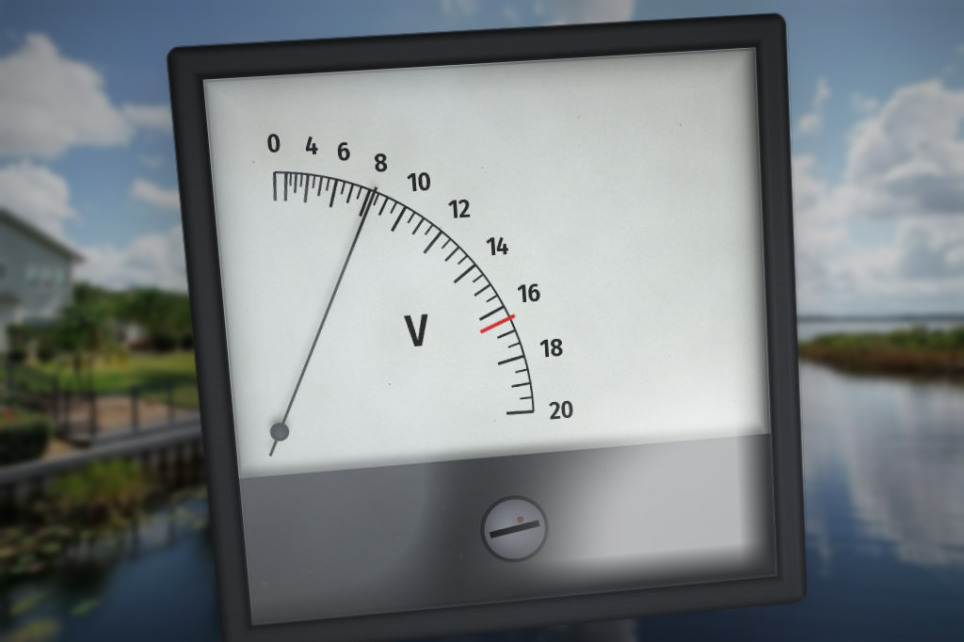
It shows 8.25 V
